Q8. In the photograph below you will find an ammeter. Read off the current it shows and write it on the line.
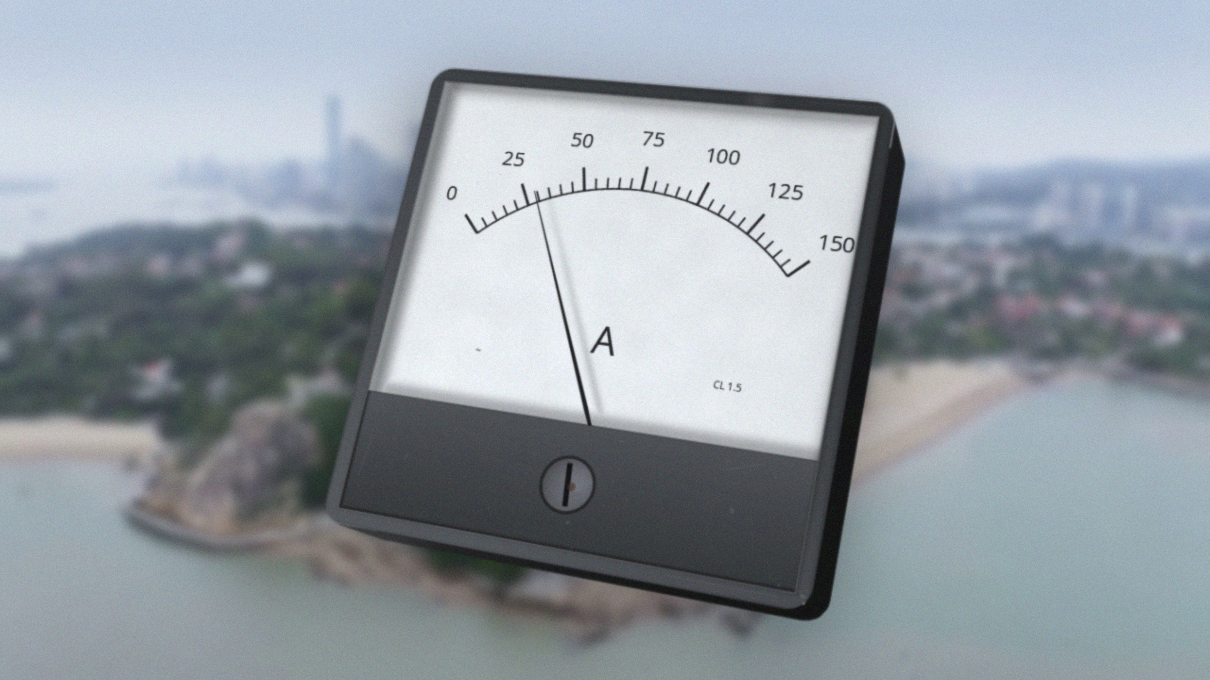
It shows 30 A
